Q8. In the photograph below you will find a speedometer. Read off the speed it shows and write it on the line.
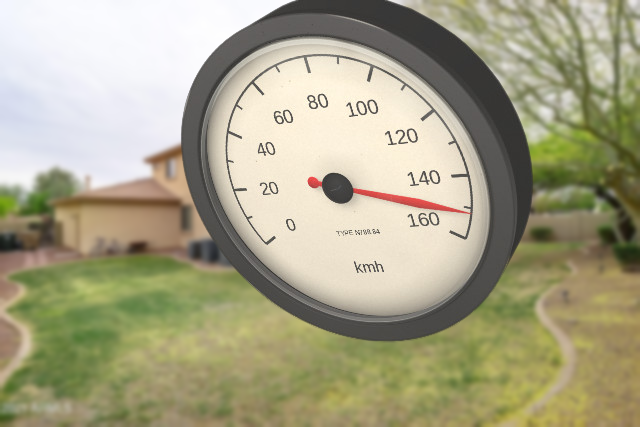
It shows 150 km/h
